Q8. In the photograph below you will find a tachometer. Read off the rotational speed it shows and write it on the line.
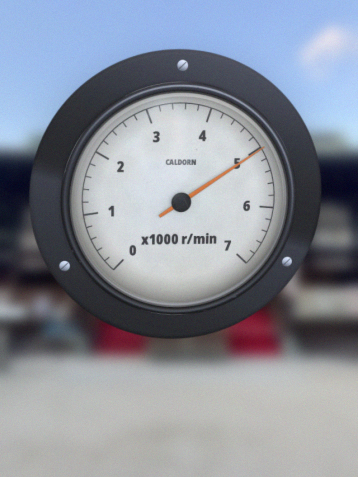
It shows 5000 rpm
